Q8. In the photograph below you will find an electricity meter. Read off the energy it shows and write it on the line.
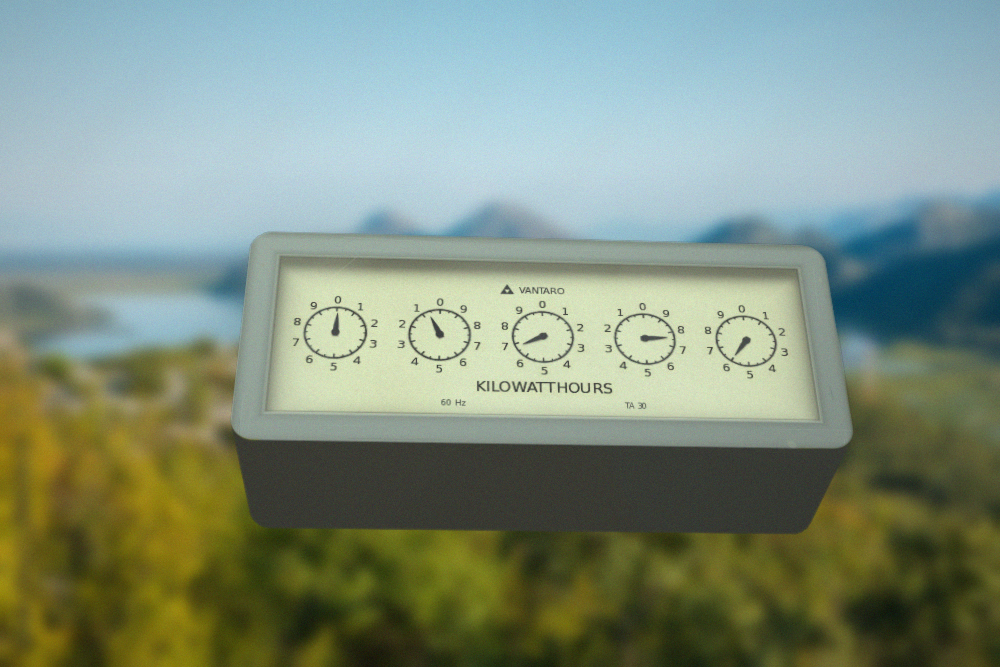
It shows 676 kWh
